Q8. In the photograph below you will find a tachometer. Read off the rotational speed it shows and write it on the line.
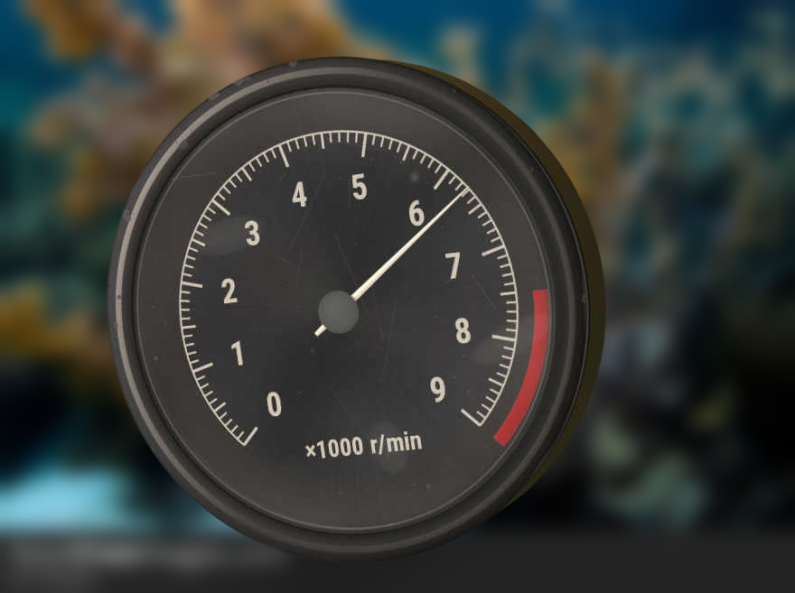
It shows 6300 rpm
